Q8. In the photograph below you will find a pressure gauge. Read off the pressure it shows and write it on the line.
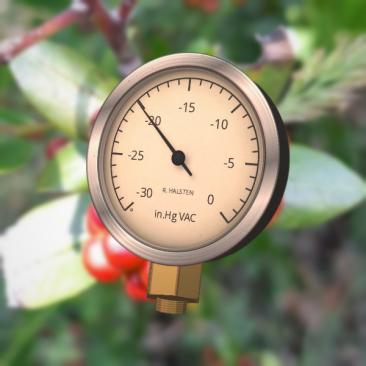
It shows -20 inHg
